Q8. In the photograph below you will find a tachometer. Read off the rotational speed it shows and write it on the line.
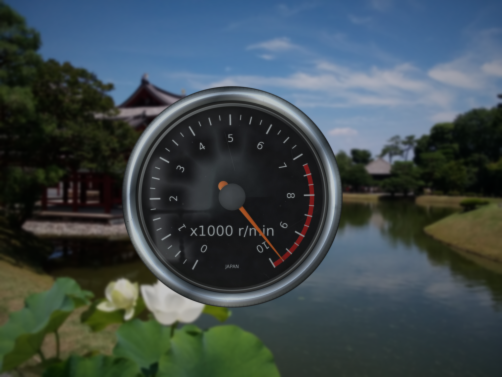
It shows 9750 rpm
